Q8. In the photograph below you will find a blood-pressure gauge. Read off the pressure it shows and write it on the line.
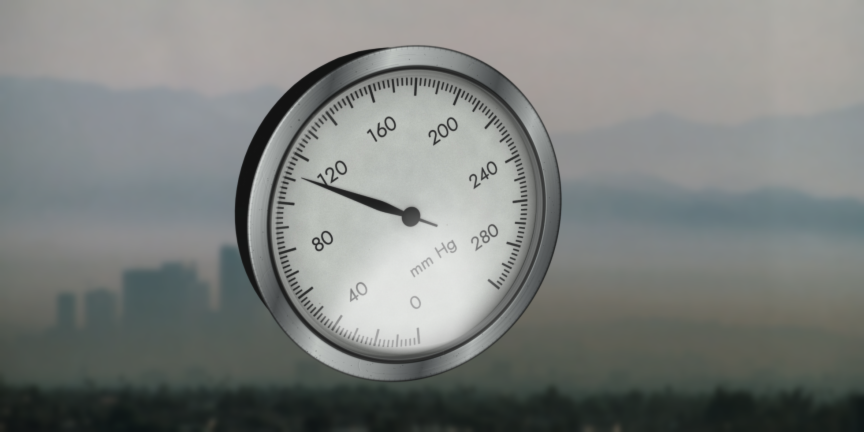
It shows 112 mmHg
